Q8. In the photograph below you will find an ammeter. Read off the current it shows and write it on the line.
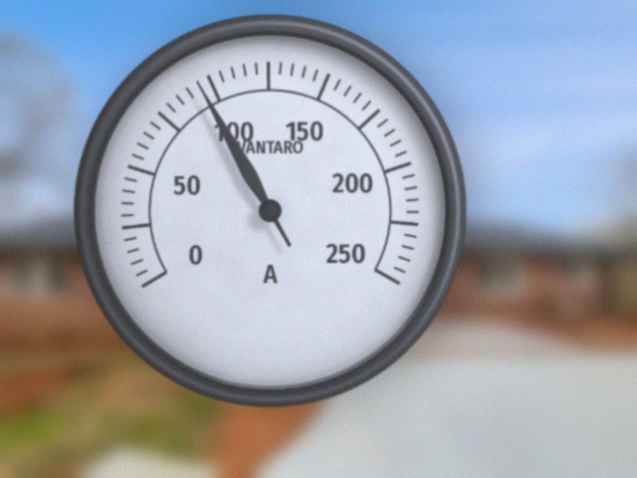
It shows 95 A
